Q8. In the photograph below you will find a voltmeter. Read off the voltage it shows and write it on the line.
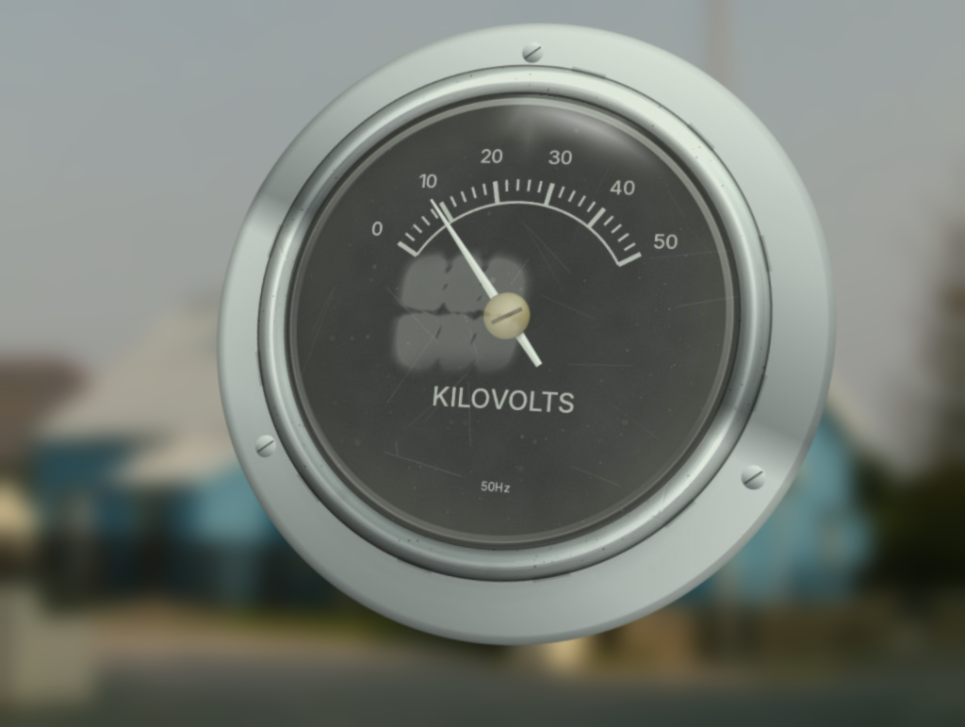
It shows 9 kV
